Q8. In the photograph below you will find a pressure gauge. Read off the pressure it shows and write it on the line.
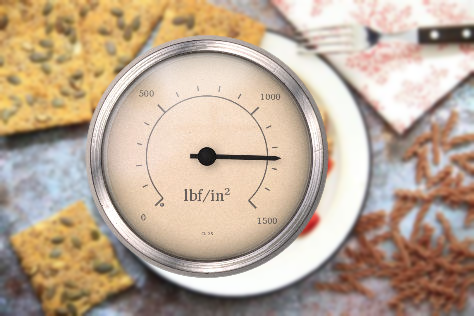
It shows 1250 psi
